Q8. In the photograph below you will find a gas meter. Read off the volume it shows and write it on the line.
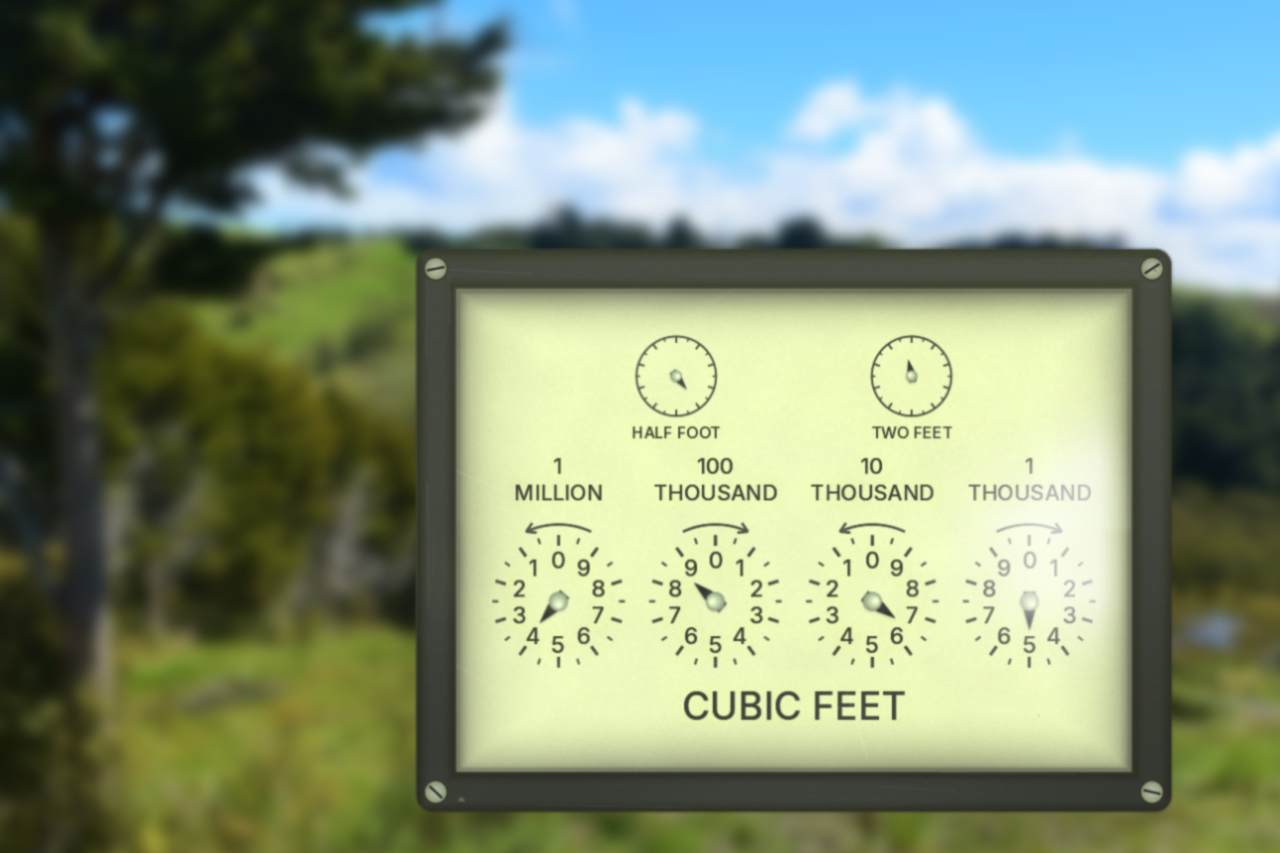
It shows 386500 ft³
